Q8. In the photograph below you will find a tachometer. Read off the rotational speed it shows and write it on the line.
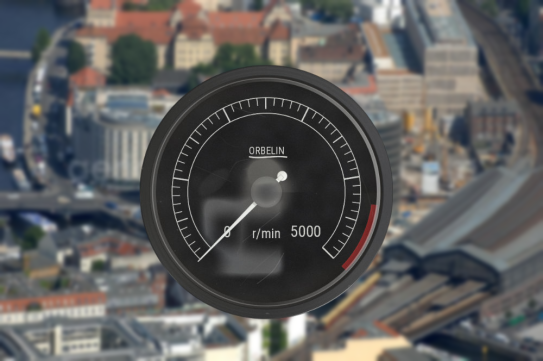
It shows 0 rpm
